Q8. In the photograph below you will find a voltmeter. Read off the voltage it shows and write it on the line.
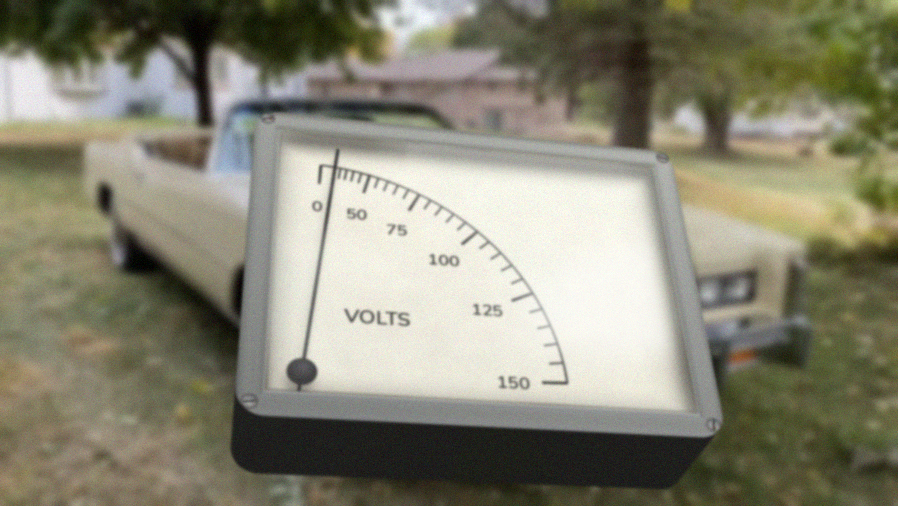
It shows 25 V
